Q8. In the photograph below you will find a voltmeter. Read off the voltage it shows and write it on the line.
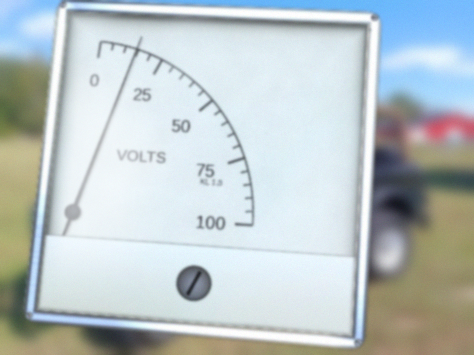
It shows 15 V
